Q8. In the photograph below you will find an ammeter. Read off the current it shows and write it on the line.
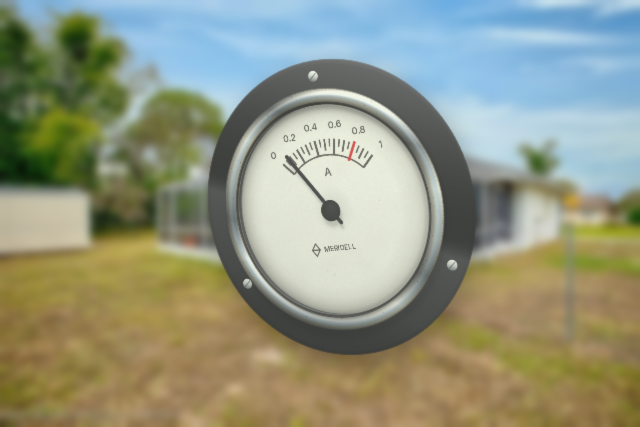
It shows 0.1 A
